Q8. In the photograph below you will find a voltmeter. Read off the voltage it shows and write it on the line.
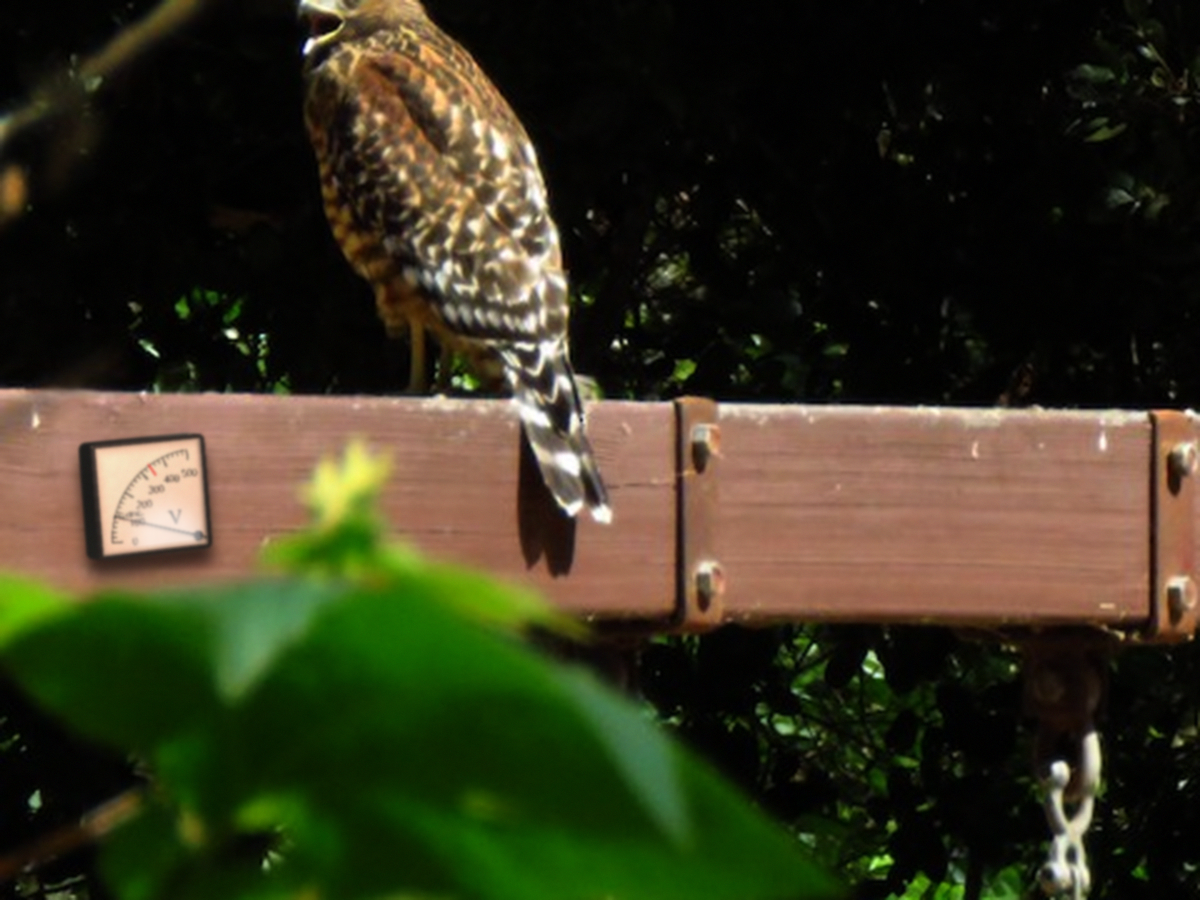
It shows 100 V
